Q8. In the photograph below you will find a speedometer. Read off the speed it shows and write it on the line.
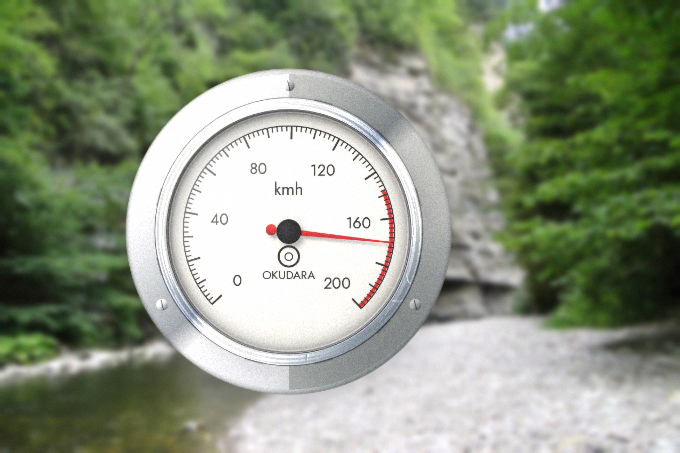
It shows 170 km/h
